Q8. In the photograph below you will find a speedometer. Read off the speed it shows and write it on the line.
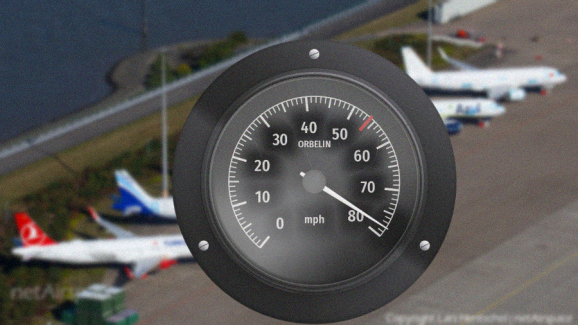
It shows 78 mph
